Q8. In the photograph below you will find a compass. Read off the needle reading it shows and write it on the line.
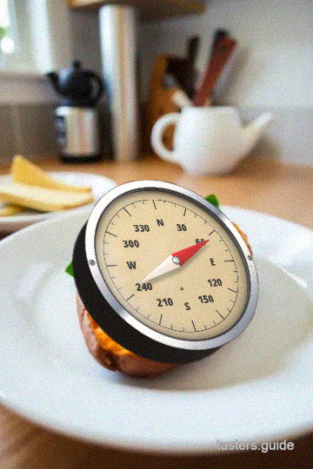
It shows 65 °
